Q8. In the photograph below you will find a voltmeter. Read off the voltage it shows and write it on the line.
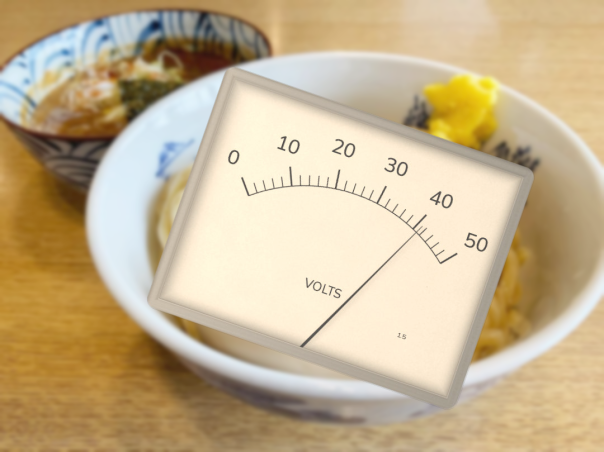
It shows 41 V
